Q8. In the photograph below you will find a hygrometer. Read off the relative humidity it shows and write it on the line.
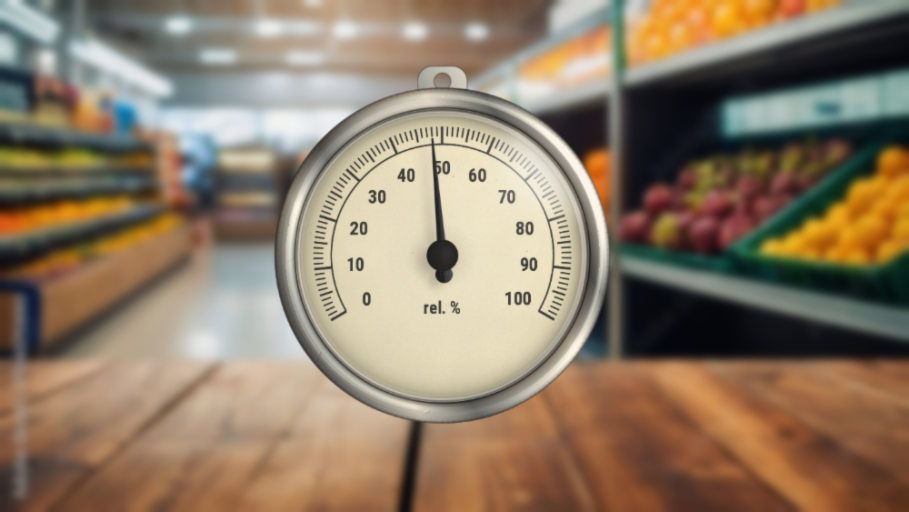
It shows 48 %
